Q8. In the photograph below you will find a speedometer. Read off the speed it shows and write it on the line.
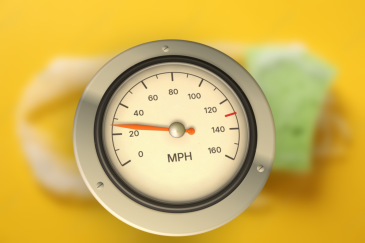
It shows 25 mph
